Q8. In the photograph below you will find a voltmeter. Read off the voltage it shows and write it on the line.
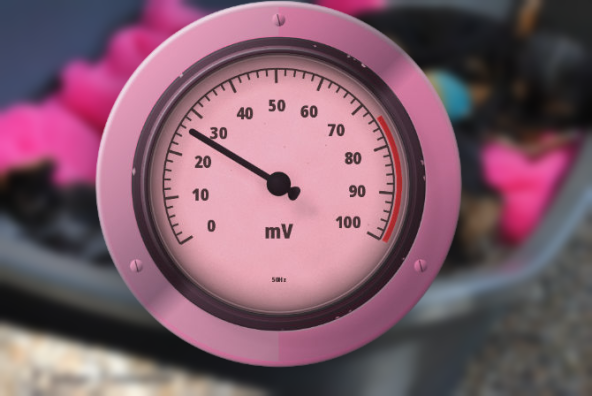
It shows 26 mV
